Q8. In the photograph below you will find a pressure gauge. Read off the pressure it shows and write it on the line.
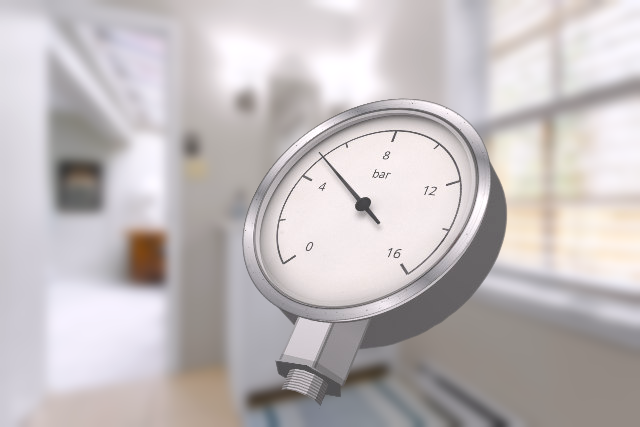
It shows 5 bar
